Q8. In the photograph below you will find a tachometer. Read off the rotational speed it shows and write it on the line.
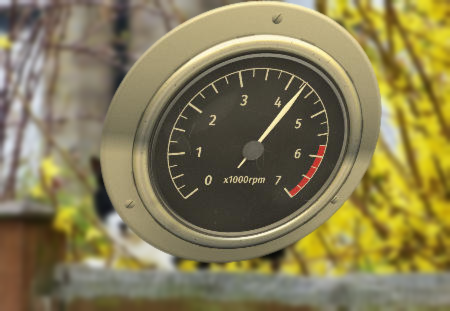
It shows 4250 rpm
